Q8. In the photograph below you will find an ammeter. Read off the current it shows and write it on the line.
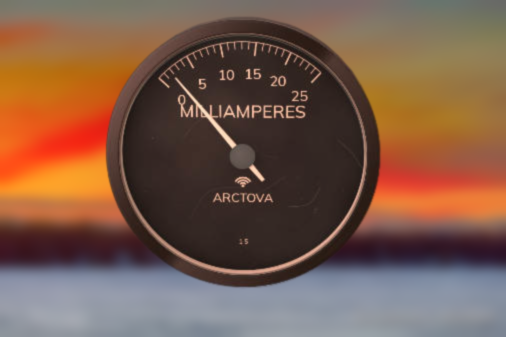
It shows 2 mA
